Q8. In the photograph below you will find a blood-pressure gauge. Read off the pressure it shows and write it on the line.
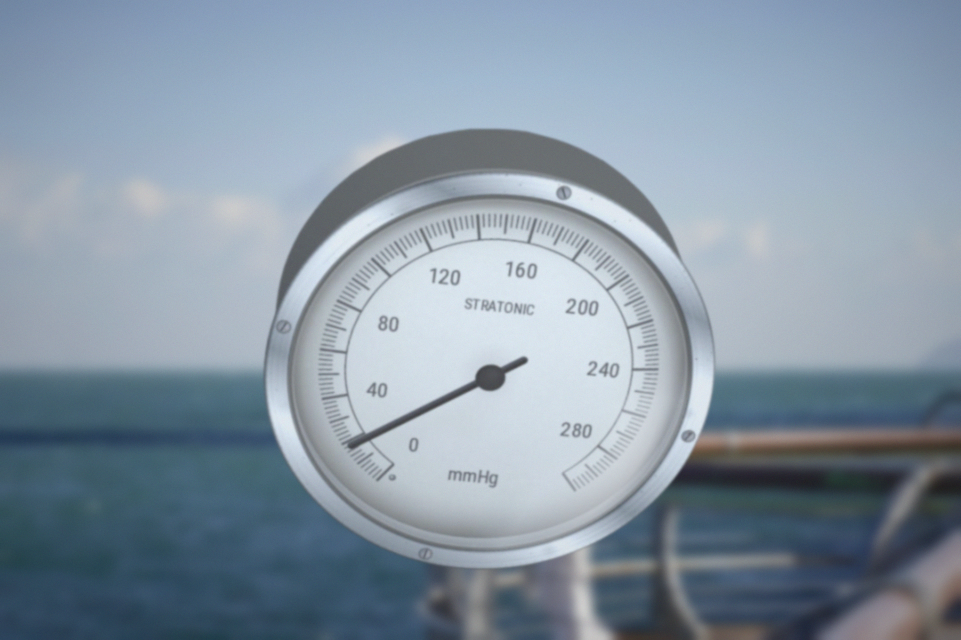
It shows 20 mmHg
